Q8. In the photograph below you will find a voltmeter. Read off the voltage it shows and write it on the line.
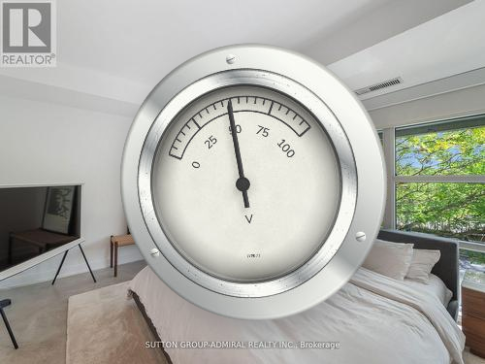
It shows 50 V
